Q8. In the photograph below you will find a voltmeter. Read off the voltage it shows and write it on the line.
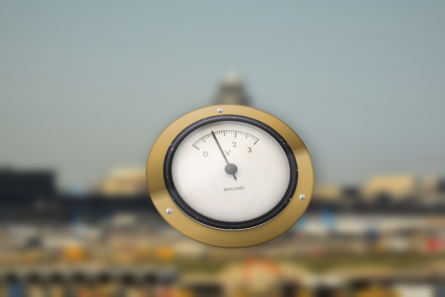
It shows 1 V
